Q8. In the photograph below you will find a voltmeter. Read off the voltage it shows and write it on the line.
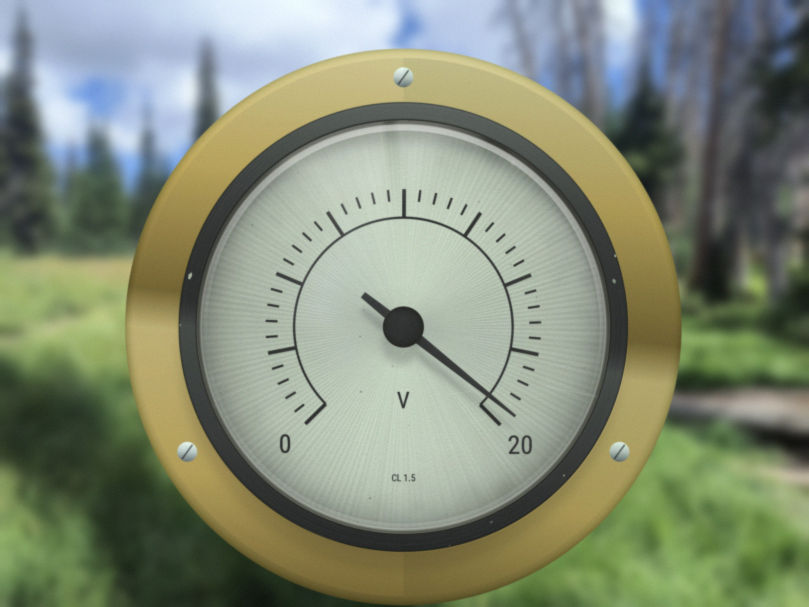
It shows 19.5 V
